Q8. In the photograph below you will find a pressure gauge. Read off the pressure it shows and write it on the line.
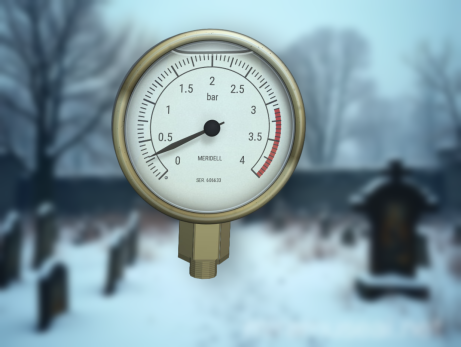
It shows 0.3 bar
